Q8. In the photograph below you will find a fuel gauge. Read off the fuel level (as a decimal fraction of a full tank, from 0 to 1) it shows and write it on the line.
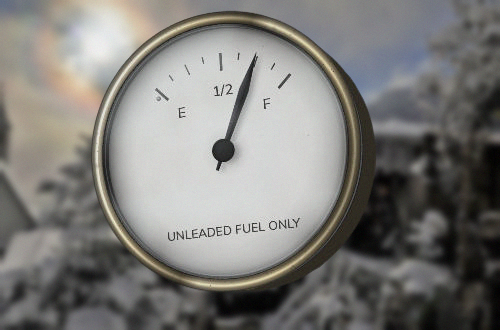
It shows 0.75
